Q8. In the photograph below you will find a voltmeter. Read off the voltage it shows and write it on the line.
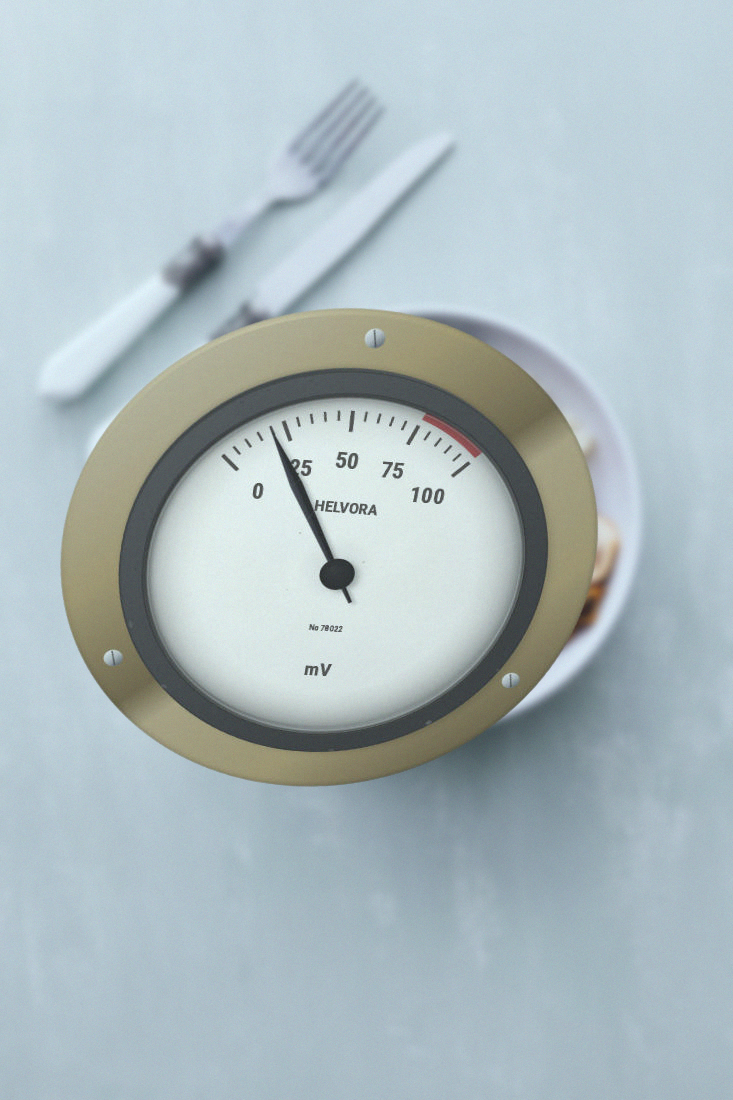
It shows 20 mV
